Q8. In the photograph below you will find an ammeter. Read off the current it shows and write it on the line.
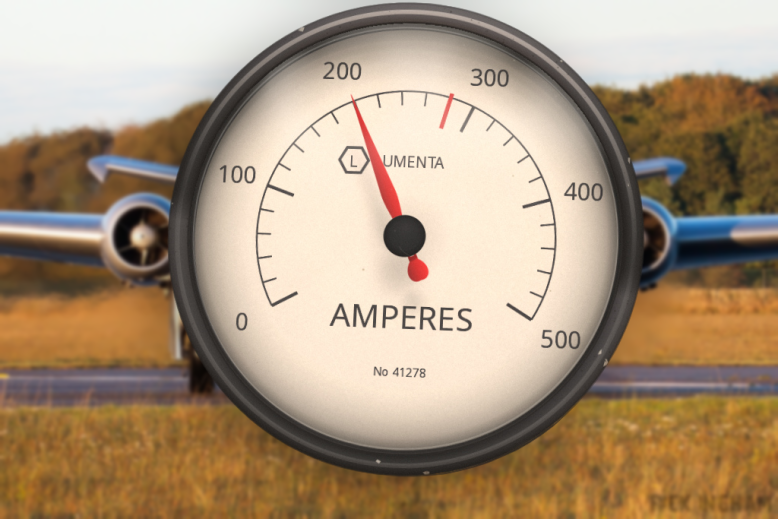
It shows 200 A
